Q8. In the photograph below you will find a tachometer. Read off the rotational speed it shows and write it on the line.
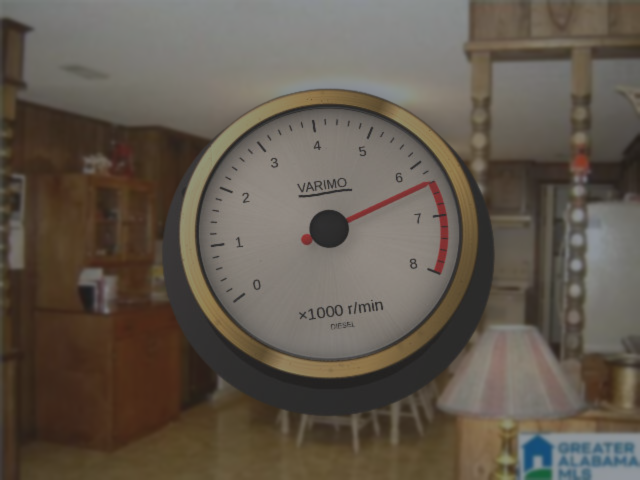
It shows 6400 rpm
